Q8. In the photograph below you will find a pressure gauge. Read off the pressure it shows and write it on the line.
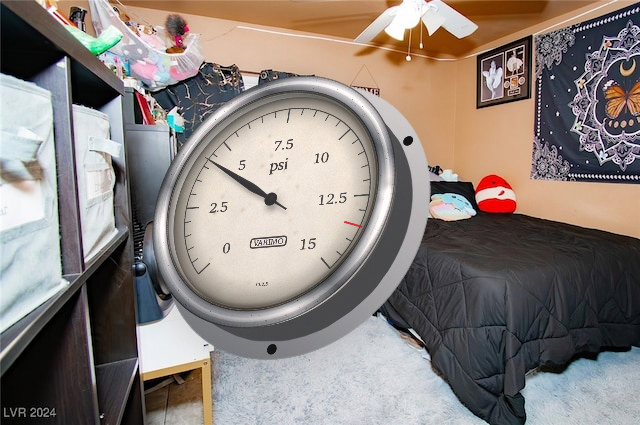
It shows 4.25 psi
